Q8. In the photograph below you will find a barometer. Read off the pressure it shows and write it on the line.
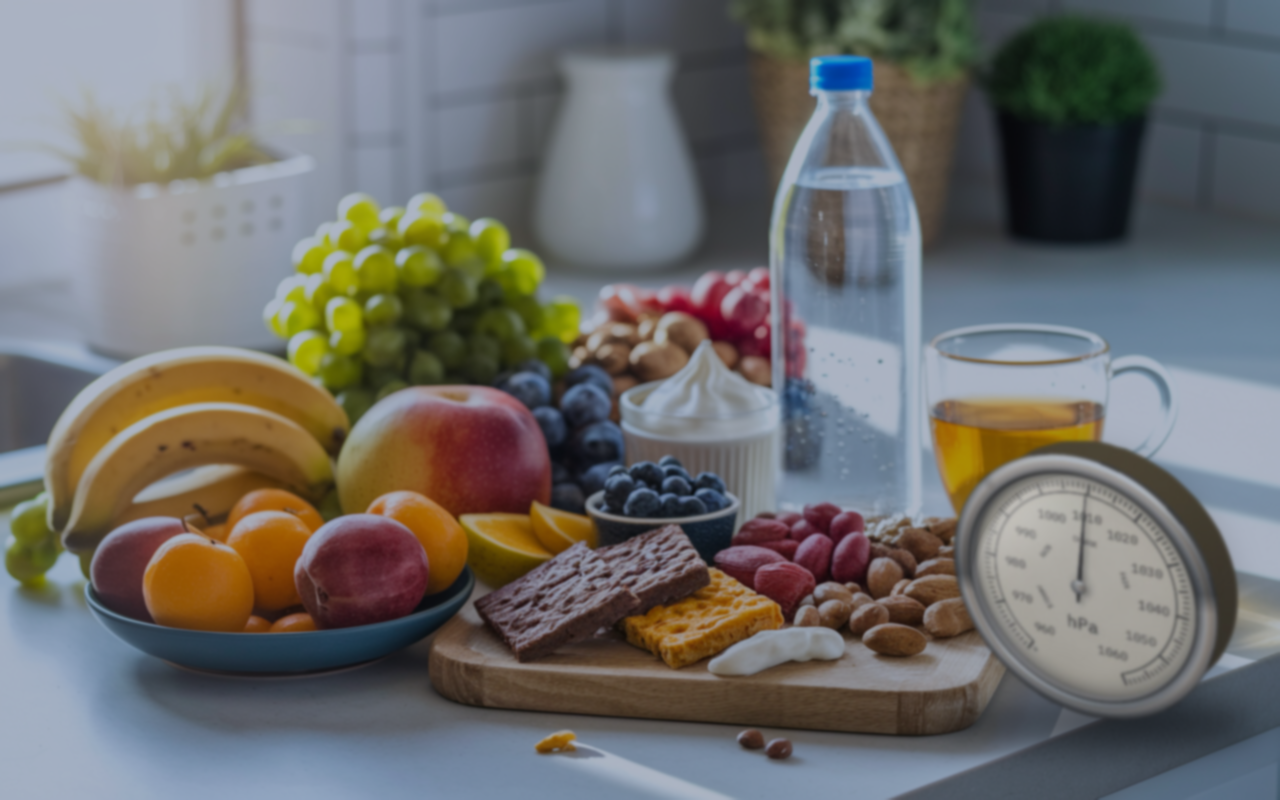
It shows 1010 hPa
